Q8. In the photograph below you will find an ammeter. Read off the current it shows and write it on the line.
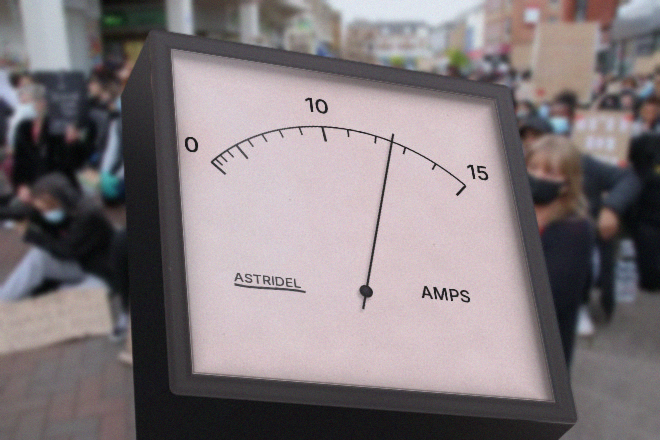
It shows 12.5 A
